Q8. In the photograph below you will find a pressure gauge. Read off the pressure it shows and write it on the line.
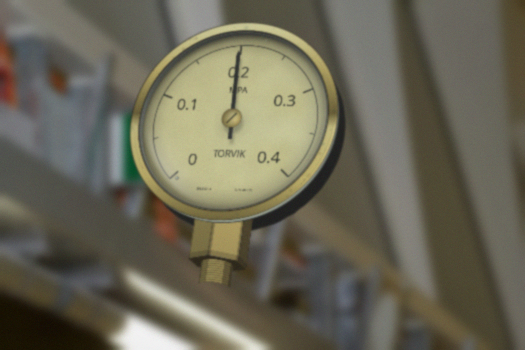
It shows 0.2 MPa
